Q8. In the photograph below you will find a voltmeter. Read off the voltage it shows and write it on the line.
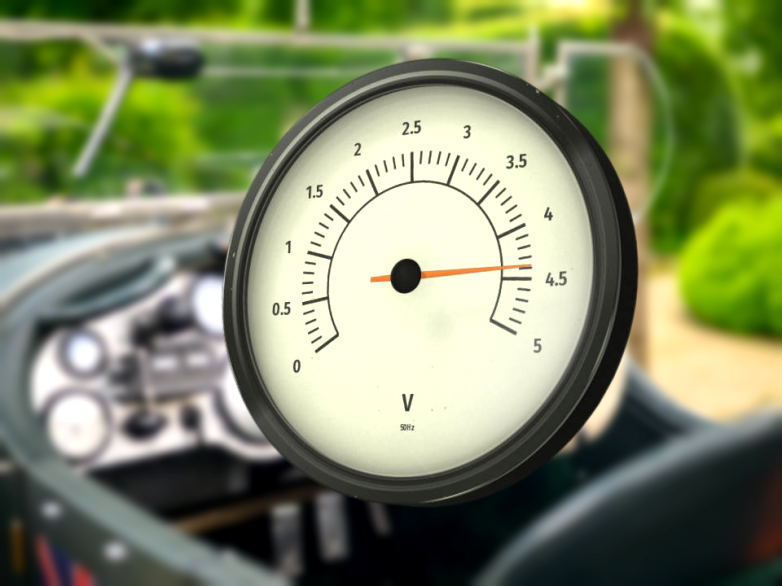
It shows 4.4 V
